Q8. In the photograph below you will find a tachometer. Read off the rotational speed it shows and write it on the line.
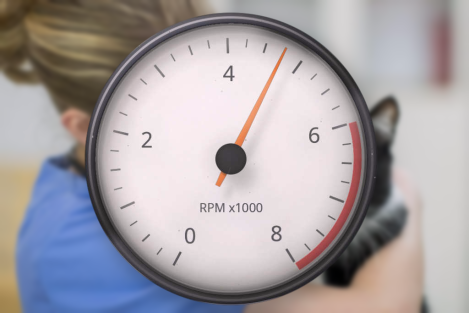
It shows 4750 rpm
